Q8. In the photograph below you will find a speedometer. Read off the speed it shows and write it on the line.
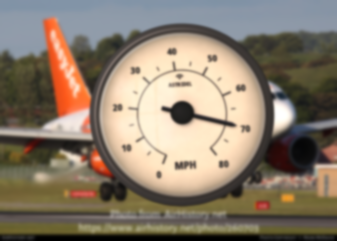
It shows 70 mph
